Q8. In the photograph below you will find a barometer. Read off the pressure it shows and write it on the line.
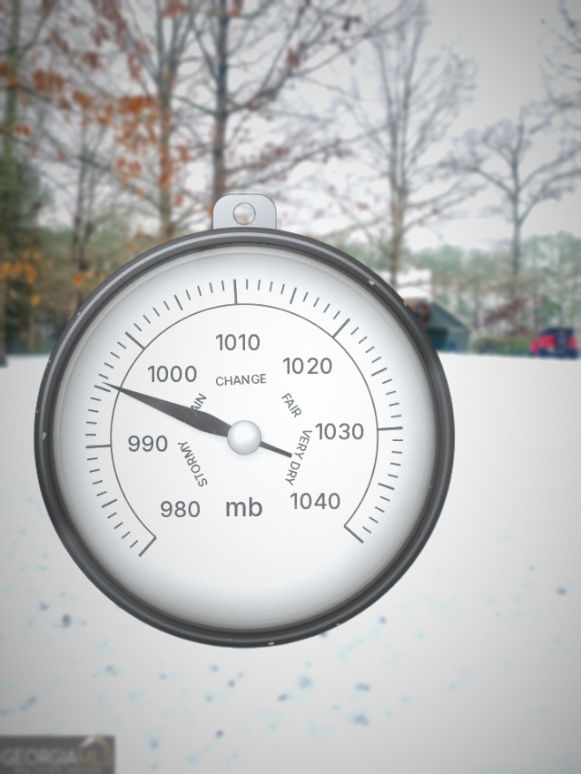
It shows 995.5 mbar
